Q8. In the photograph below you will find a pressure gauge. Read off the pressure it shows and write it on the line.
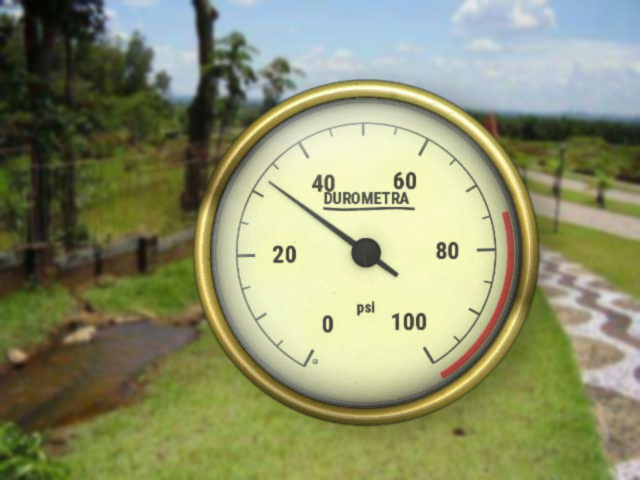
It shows 32.5 psi
